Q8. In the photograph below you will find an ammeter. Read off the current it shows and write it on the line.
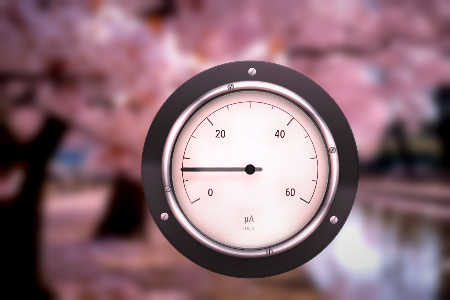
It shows 7.5 µA
